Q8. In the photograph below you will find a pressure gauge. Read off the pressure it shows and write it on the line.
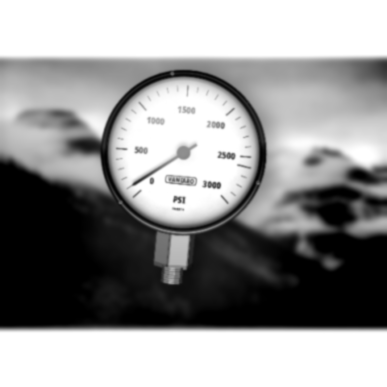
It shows 100 psi
